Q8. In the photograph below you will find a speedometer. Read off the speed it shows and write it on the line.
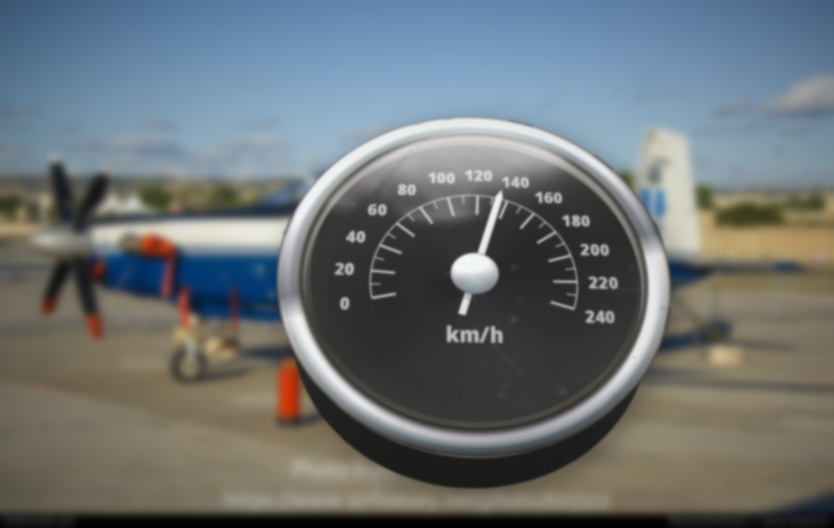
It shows 135 km/h
